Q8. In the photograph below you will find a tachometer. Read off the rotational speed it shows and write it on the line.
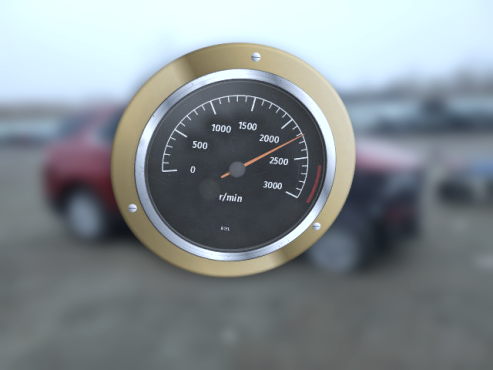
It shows 2200 rpm
